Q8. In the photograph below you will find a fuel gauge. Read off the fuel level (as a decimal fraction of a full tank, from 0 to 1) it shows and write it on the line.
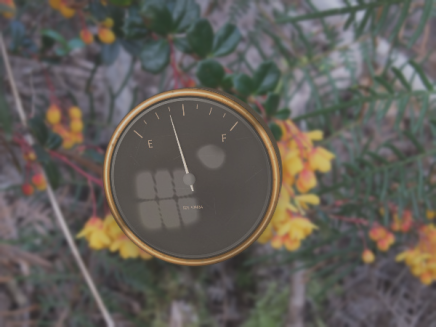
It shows 0.375
